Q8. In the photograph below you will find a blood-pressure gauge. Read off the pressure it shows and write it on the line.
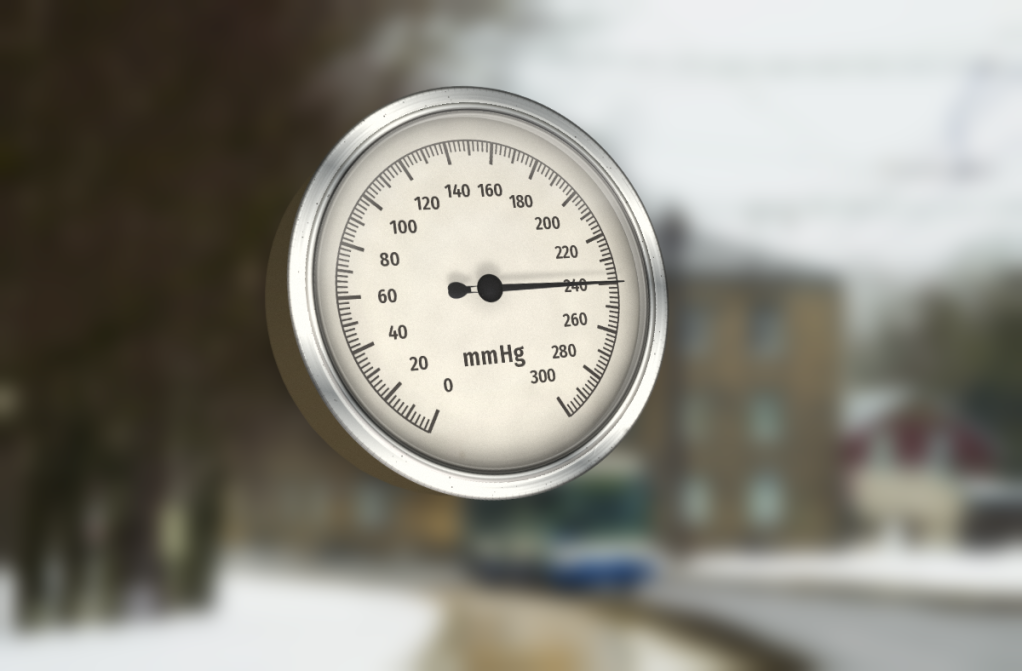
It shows 240 mmHg
